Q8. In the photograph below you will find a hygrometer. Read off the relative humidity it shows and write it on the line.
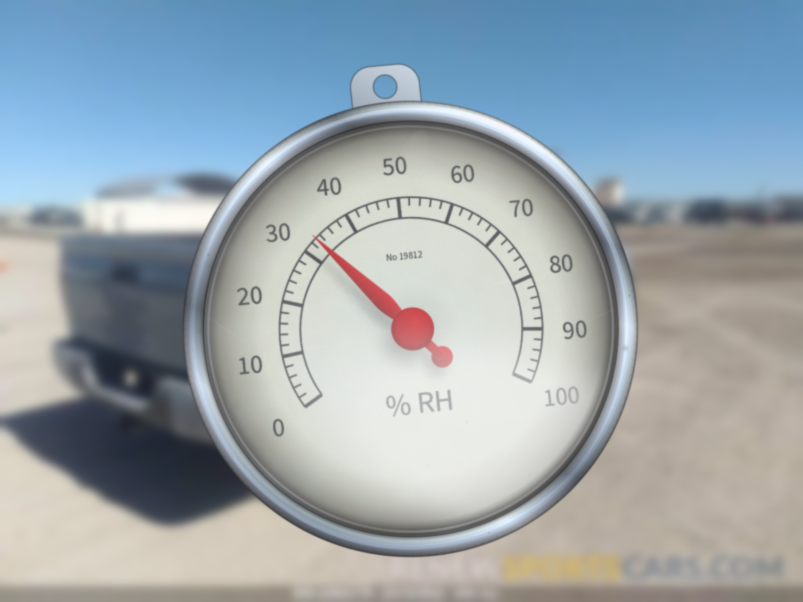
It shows 33 %
